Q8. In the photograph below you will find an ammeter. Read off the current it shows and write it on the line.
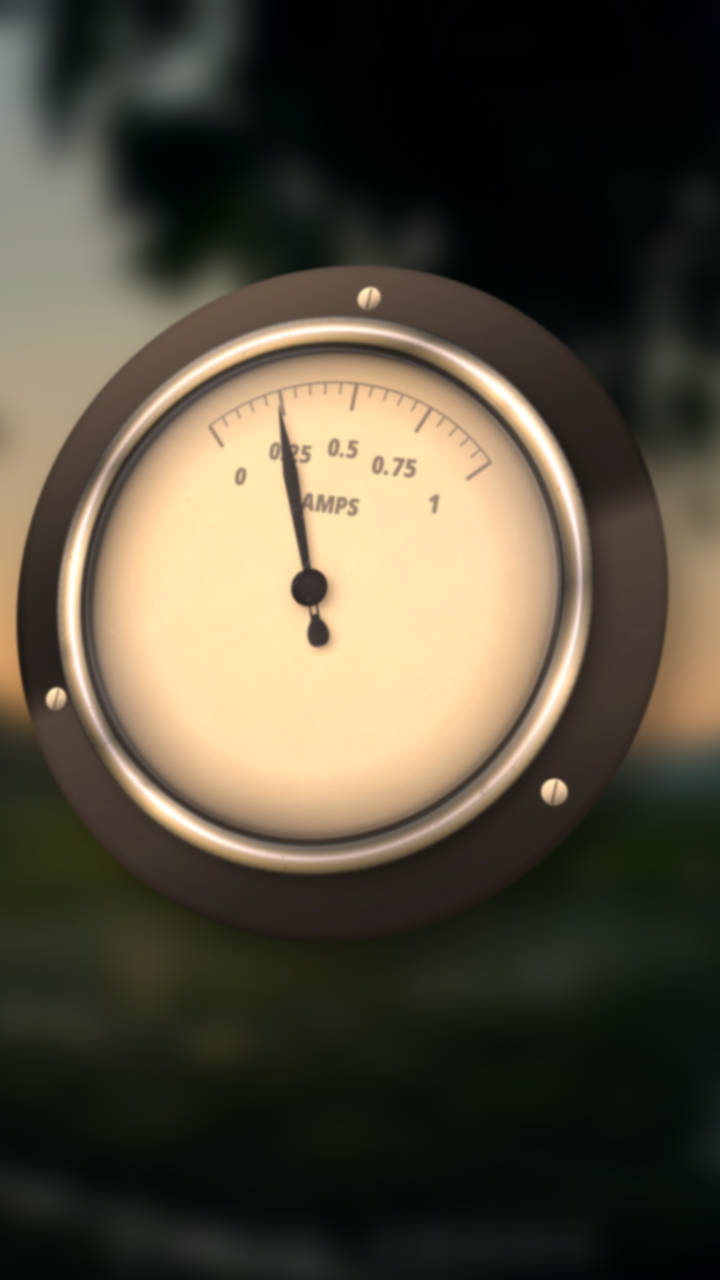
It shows 0.25 A
